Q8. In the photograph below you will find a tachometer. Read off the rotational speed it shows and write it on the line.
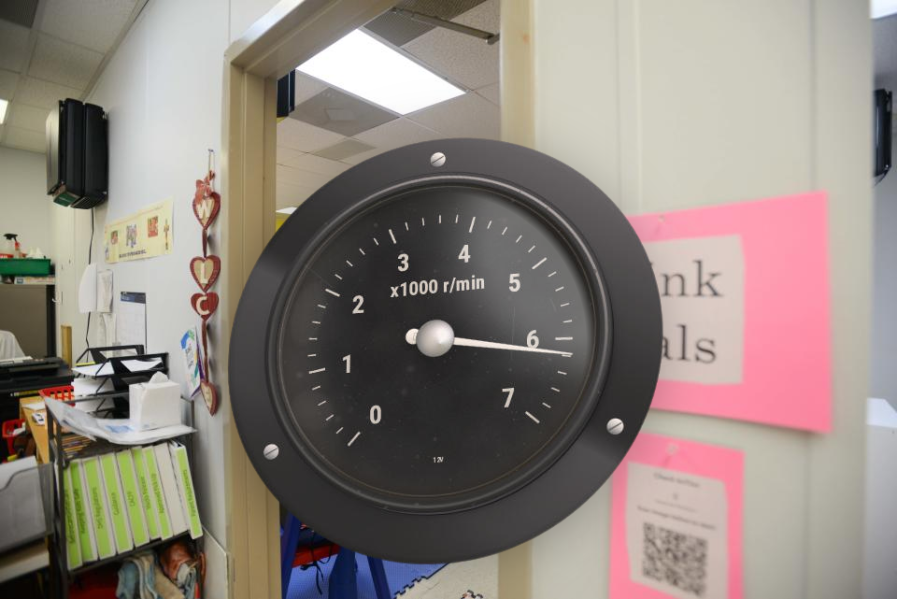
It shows 6200 rpm
